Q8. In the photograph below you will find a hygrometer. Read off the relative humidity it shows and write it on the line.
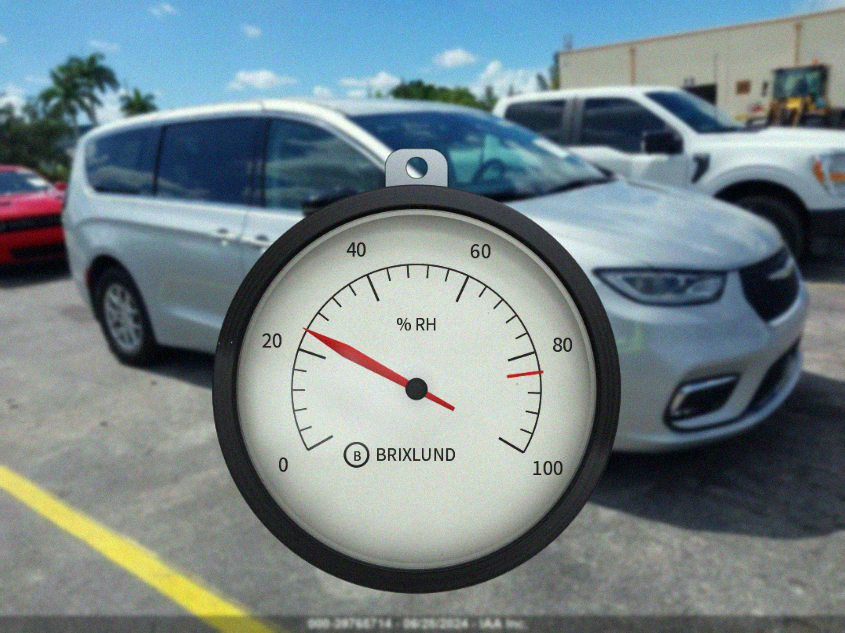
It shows 24 %
